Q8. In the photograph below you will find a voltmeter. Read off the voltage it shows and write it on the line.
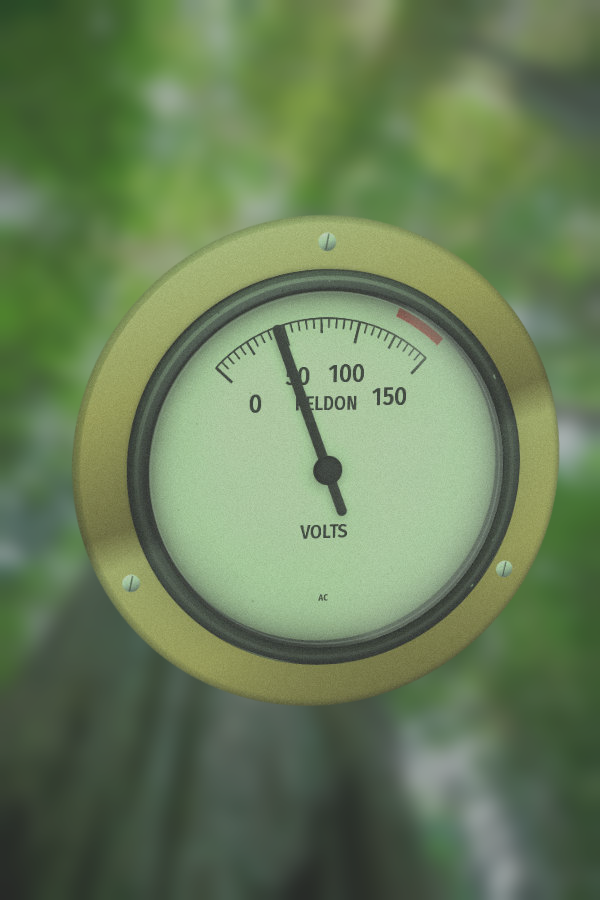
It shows 45 V
